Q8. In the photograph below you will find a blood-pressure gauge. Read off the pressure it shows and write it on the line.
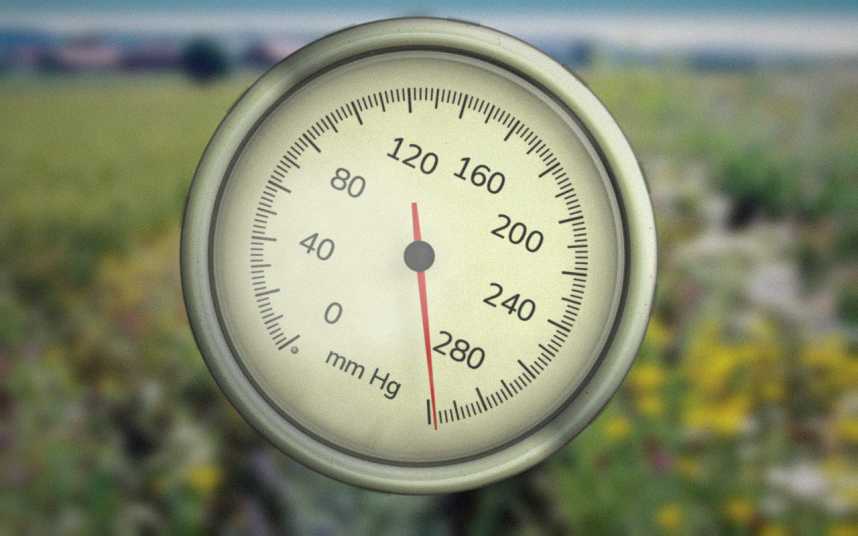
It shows 298 mmHg
